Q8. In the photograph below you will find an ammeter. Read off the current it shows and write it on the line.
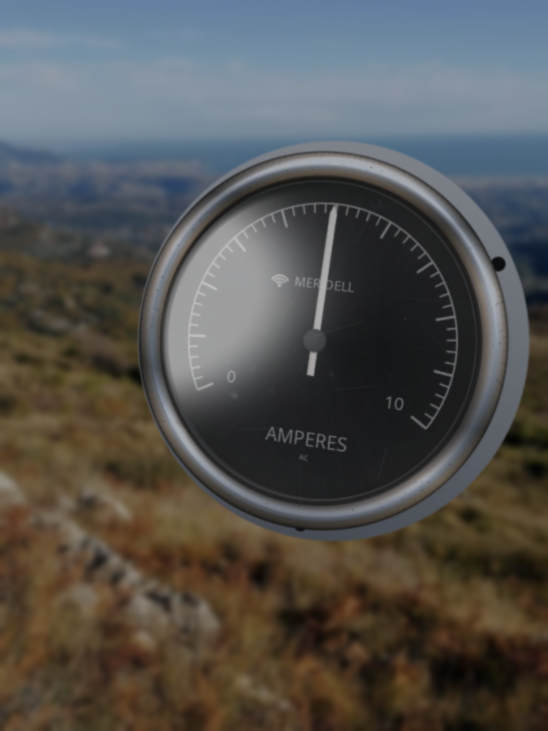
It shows 5 A
